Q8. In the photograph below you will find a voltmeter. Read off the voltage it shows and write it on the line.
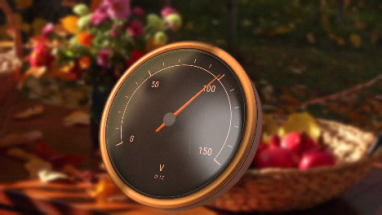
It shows 100 V
